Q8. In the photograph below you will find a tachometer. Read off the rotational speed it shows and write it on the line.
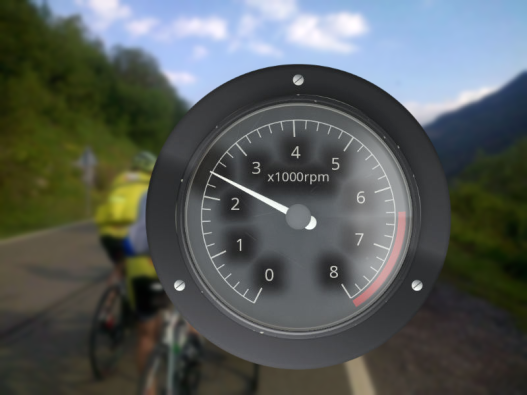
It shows 2400 rpm
